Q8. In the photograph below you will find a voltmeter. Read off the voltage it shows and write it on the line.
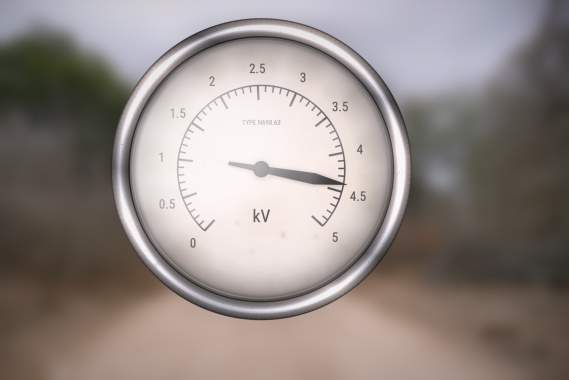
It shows 4.4 kV
